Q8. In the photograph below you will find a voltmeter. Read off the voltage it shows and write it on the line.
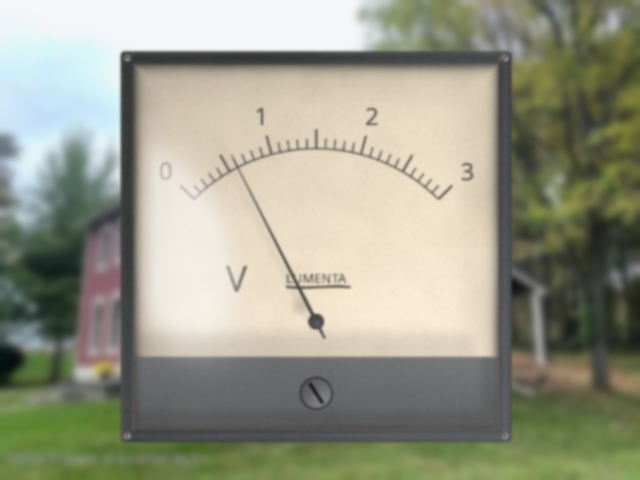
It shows 0.6 V
